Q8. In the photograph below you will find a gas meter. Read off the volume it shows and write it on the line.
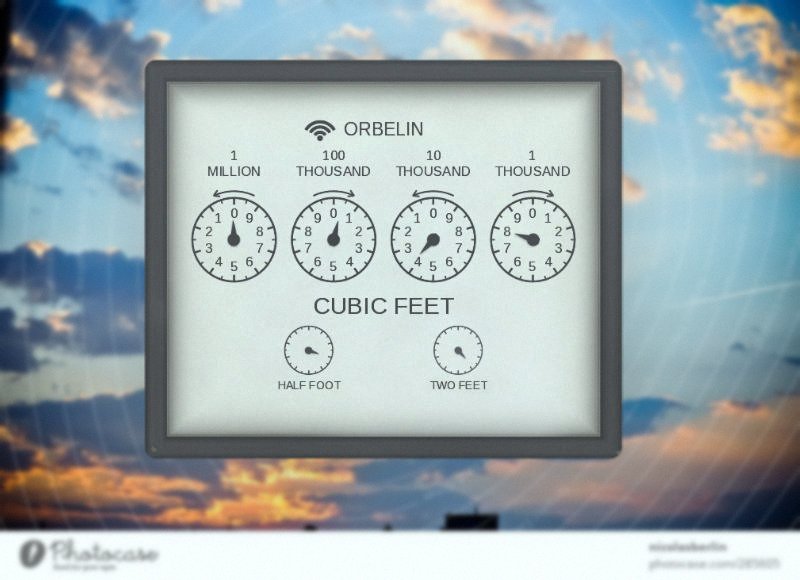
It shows 3800 ft³
